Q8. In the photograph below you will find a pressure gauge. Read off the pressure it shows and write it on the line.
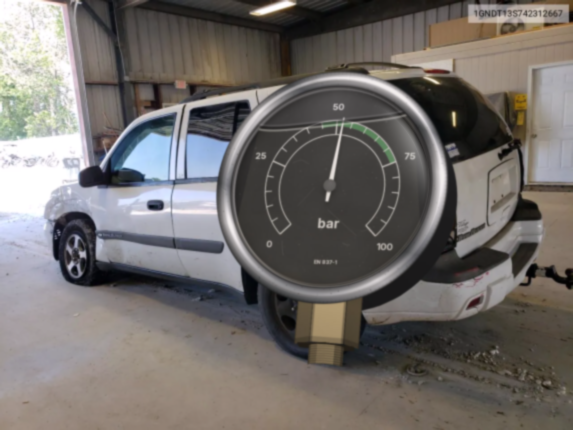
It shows 52.5 bar
